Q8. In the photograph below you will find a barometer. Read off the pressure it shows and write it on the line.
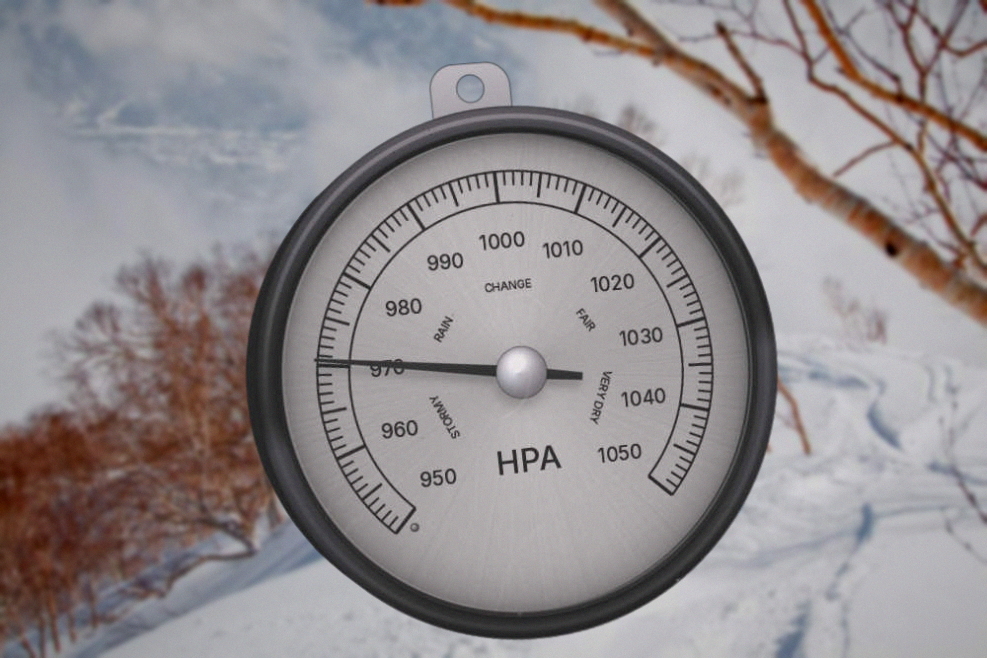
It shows 970.5 hPa
